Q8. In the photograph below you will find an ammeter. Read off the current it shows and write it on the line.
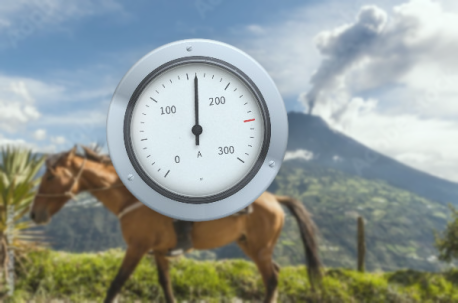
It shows 160 A
